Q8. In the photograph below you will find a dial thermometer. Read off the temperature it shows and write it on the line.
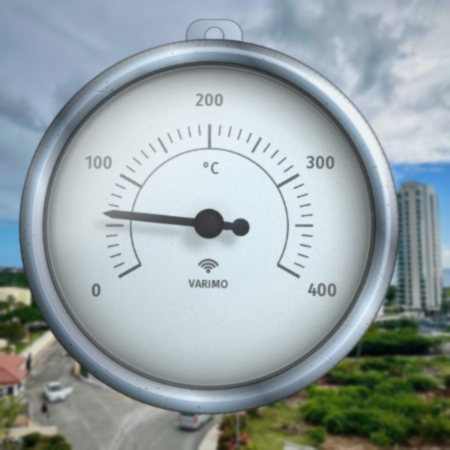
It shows 60 °C
